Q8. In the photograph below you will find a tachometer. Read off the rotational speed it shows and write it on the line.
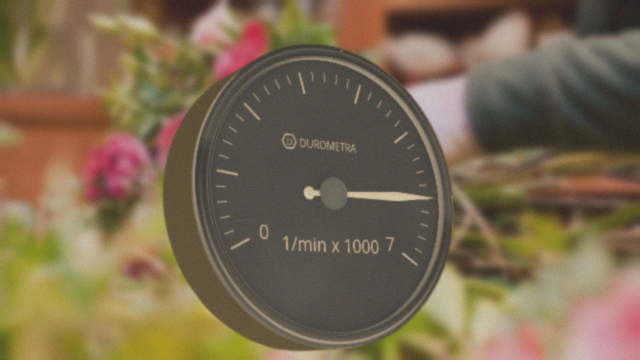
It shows 6000 rpm
